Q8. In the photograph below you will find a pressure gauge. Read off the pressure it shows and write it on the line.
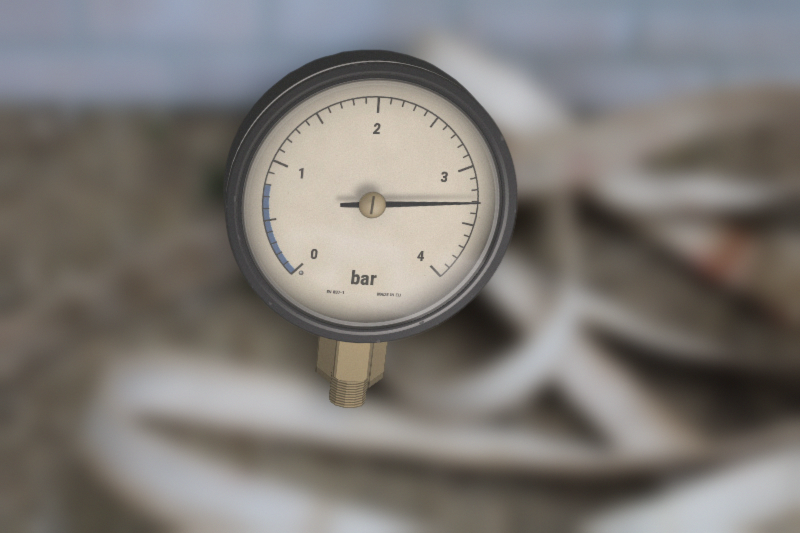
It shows 3.3 bar
